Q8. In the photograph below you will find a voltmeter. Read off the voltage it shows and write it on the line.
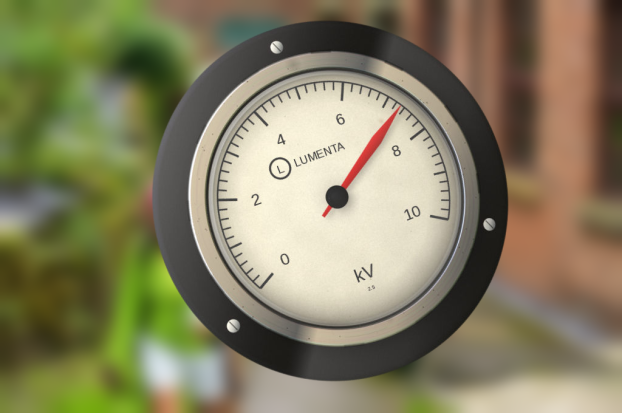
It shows 7.3 kV
